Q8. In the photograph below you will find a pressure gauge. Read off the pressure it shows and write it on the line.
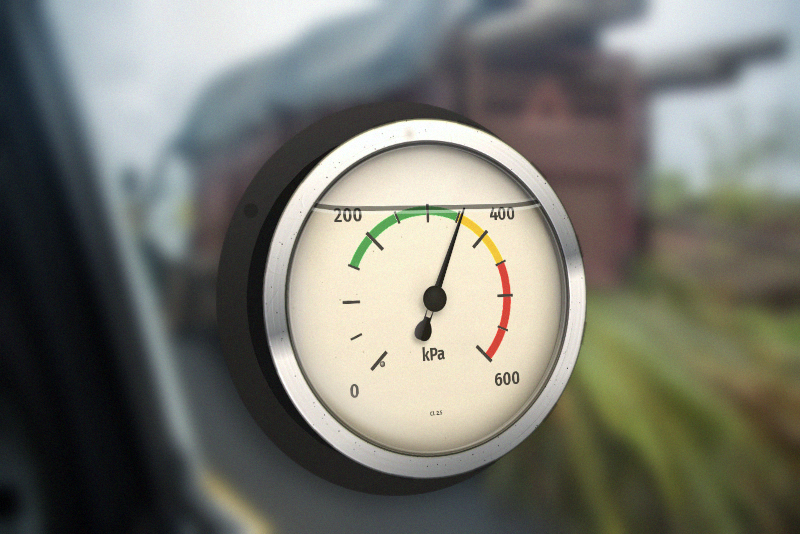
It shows 350 kPa
